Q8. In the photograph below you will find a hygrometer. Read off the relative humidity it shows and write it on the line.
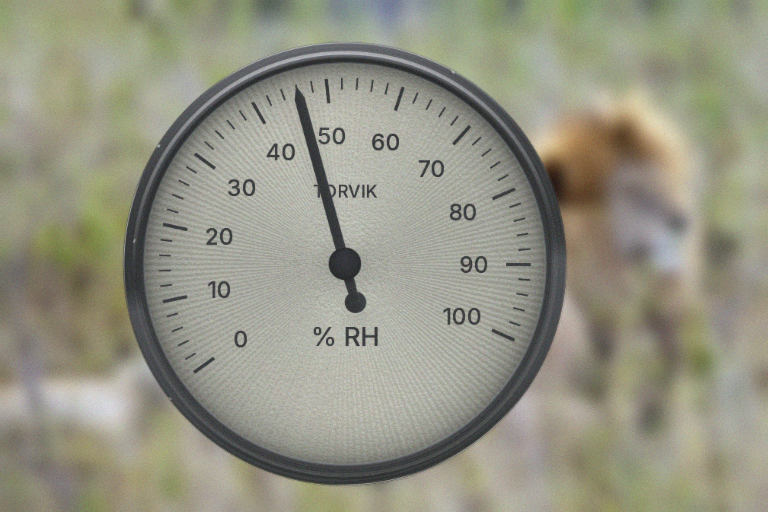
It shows 46 %
